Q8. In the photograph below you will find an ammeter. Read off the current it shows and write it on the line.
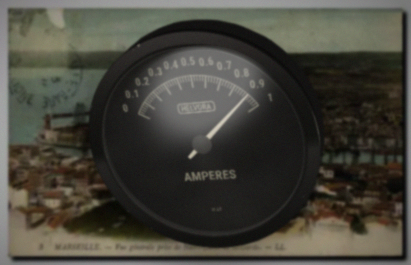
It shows 0.9 A
